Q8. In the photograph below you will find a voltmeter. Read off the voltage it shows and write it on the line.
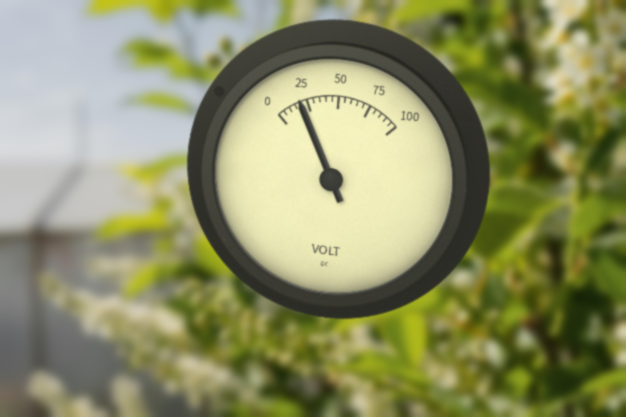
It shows 20 V
